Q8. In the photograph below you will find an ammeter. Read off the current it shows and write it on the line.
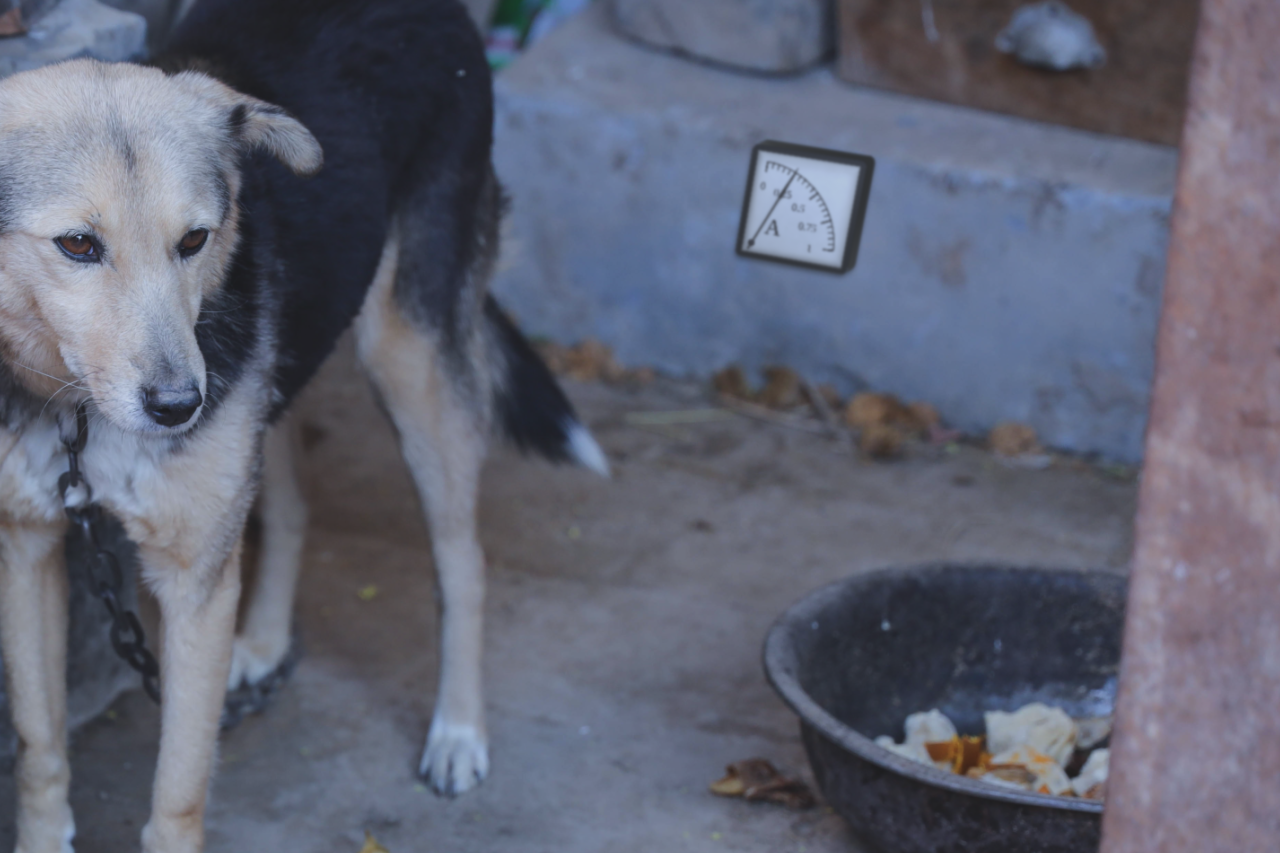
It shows 0.25 A
